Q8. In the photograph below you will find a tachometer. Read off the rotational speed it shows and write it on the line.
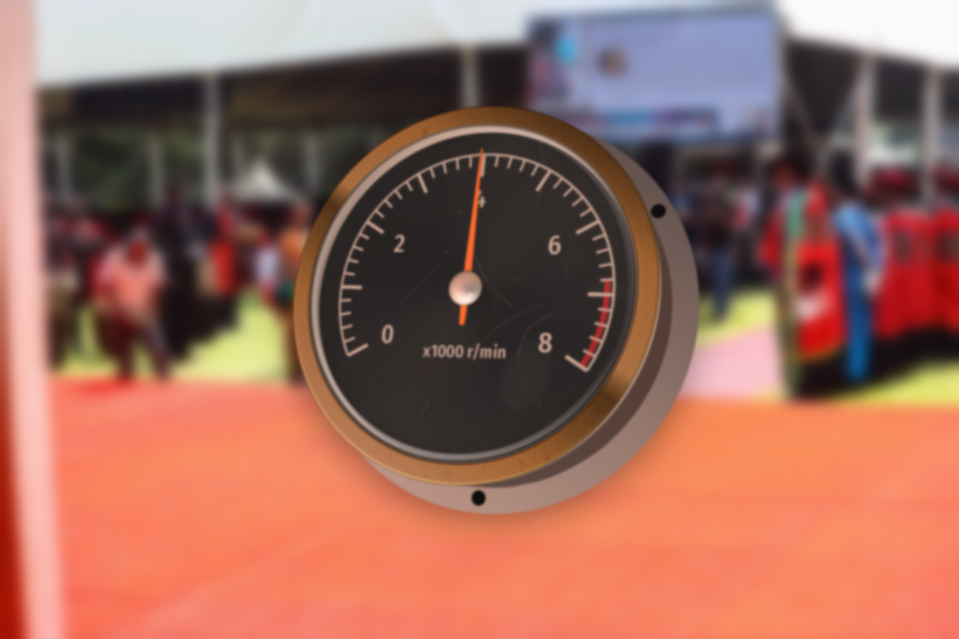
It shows 4000 rpm
